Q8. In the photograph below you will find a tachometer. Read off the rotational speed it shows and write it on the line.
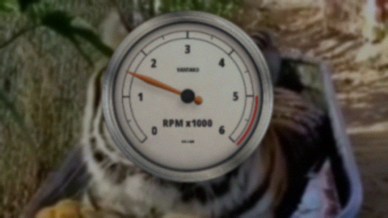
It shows 1500 rpm
